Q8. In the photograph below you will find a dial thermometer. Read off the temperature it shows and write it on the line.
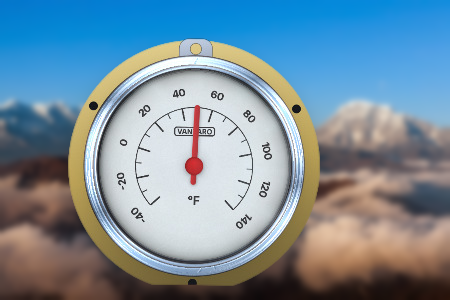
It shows 50 °F
